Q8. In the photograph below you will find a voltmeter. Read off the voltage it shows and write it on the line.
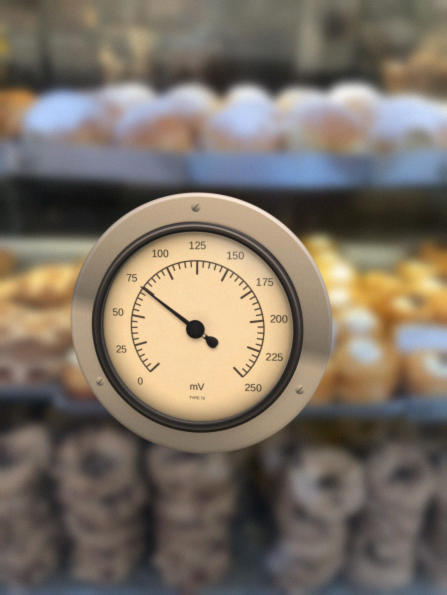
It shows 75 mV
